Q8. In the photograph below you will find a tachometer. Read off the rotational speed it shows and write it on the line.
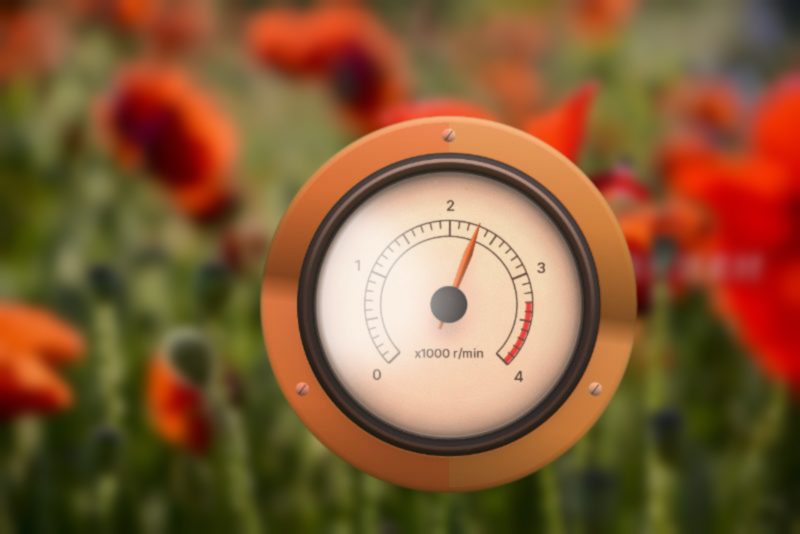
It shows 2300 rpm
